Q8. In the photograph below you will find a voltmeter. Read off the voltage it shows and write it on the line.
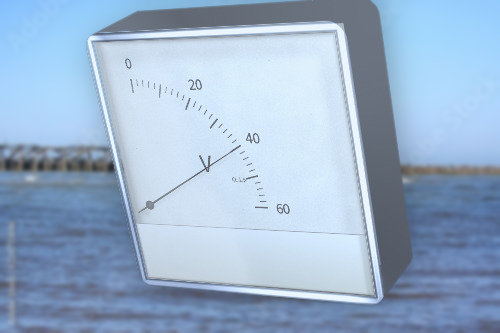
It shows 40 V
